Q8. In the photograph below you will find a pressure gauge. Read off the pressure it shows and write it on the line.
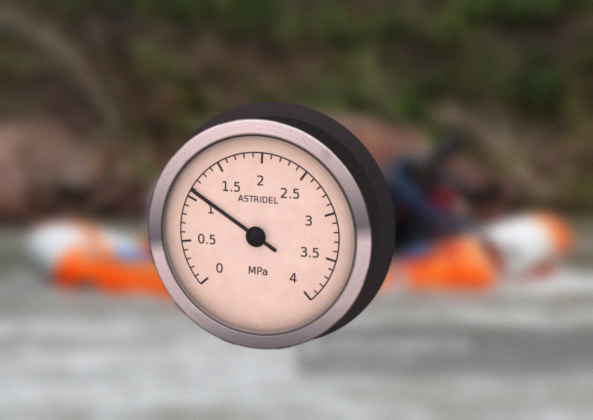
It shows 1.1 MPa
